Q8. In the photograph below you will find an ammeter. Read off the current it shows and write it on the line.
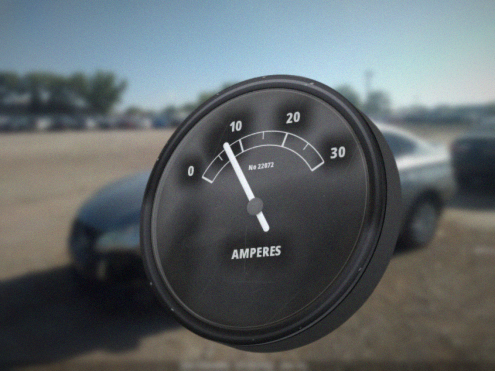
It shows 7.5 A
